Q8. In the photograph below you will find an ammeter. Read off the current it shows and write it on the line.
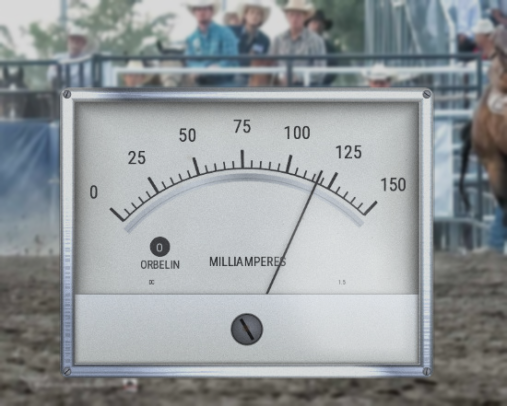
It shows 117.5 mA
